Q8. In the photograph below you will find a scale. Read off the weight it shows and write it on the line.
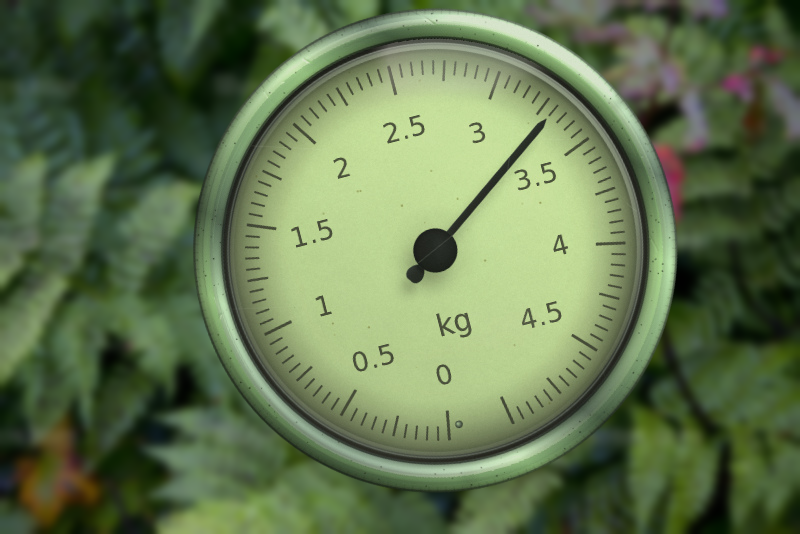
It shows 3.3 kg
